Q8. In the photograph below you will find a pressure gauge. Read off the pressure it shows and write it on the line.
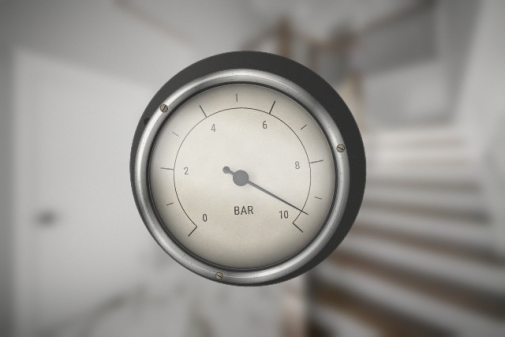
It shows 9.5 bar
